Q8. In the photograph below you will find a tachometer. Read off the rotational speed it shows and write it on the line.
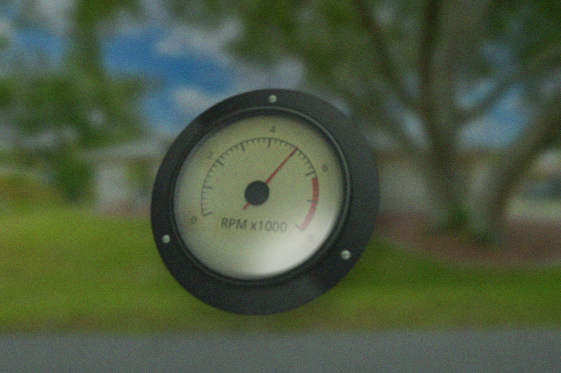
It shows 5000 rpm
